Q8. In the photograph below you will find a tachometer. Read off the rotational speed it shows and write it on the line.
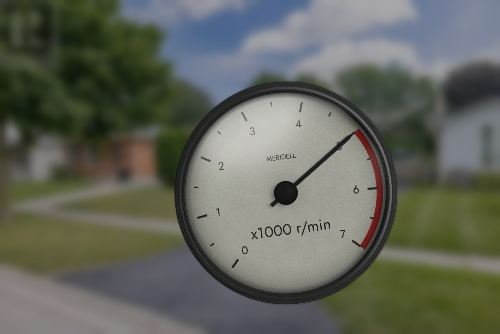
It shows 5000 rpm
